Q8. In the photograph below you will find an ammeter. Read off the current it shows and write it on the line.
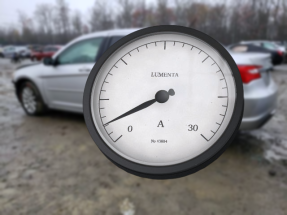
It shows 2 A
